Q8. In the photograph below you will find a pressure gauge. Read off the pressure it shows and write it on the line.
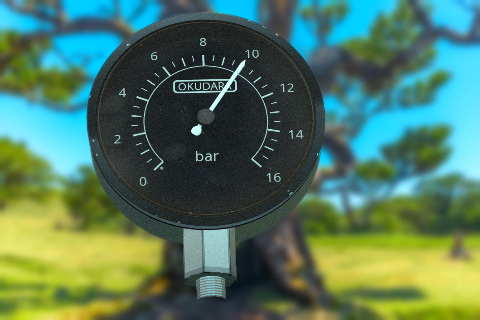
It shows 10 bar
